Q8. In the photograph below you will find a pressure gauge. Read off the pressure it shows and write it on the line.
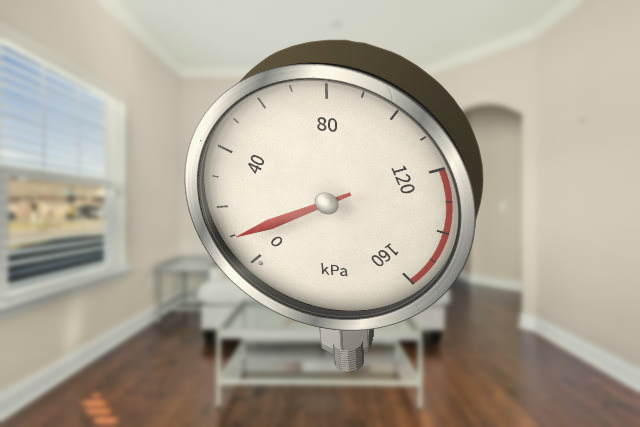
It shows 10 kPa
